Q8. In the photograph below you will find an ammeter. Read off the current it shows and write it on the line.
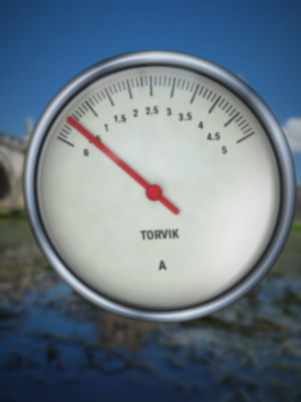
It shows 0.5 A
